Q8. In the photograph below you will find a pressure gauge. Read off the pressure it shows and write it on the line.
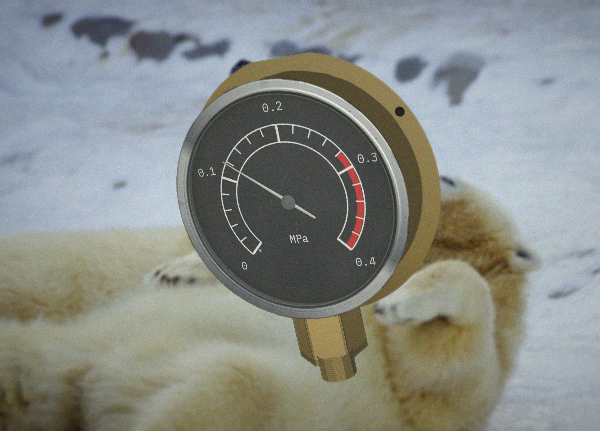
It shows 0.12 MPa
